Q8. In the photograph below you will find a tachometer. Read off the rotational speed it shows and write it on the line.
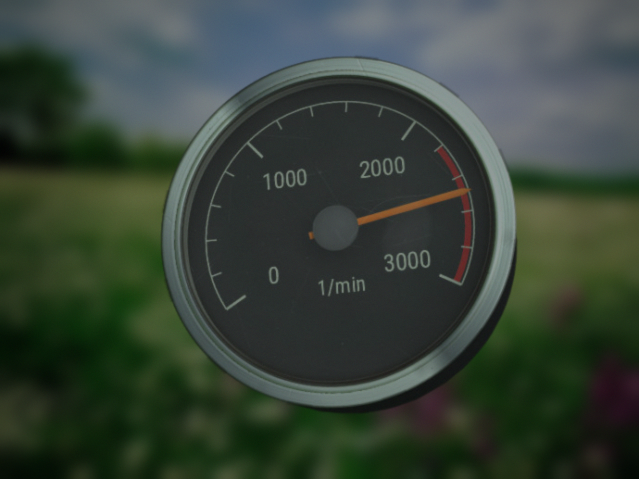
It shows 2500 rpm
